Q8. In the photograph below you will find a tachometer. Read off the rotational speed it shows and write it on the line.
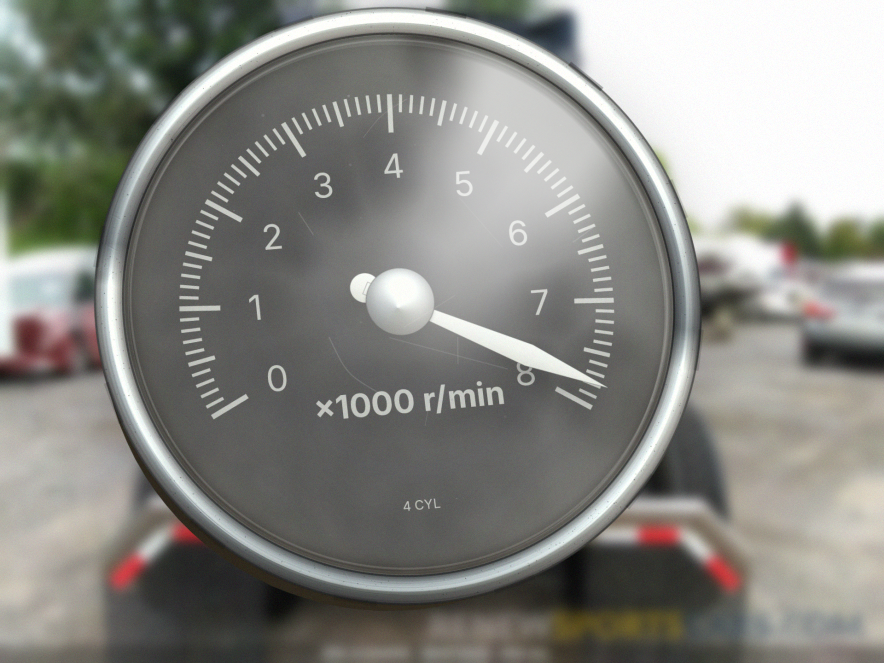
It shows 7800 rpm
